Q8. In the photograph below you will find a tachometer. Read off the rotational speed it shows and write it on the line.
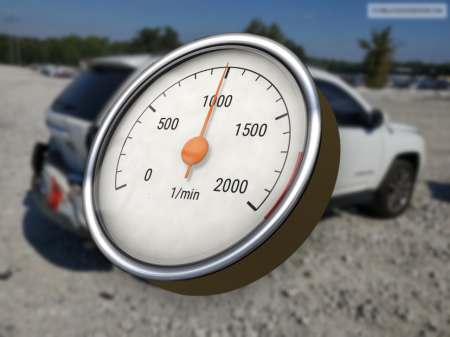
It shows 1000 rpm
